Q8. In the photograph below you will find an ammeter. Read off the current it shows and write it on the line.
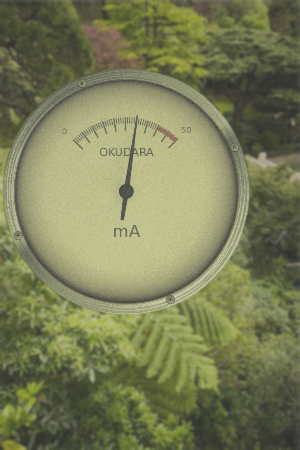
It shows 30 mA
